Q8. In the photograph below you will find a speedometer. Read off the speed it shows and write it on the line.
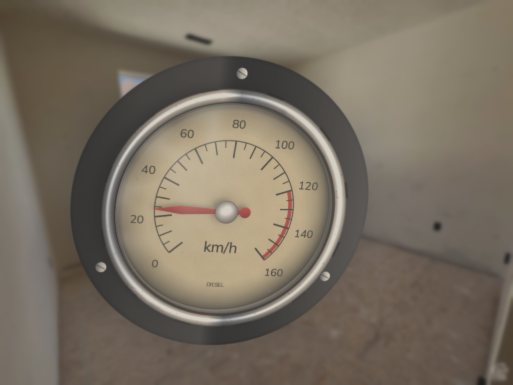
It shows 25 km/h
